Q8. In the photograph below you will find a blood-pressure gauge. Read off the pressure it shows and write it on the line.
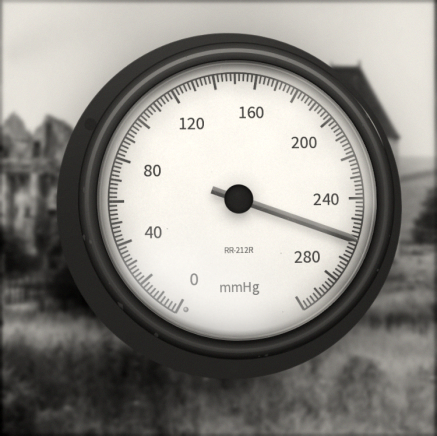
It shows 260 mmHg
